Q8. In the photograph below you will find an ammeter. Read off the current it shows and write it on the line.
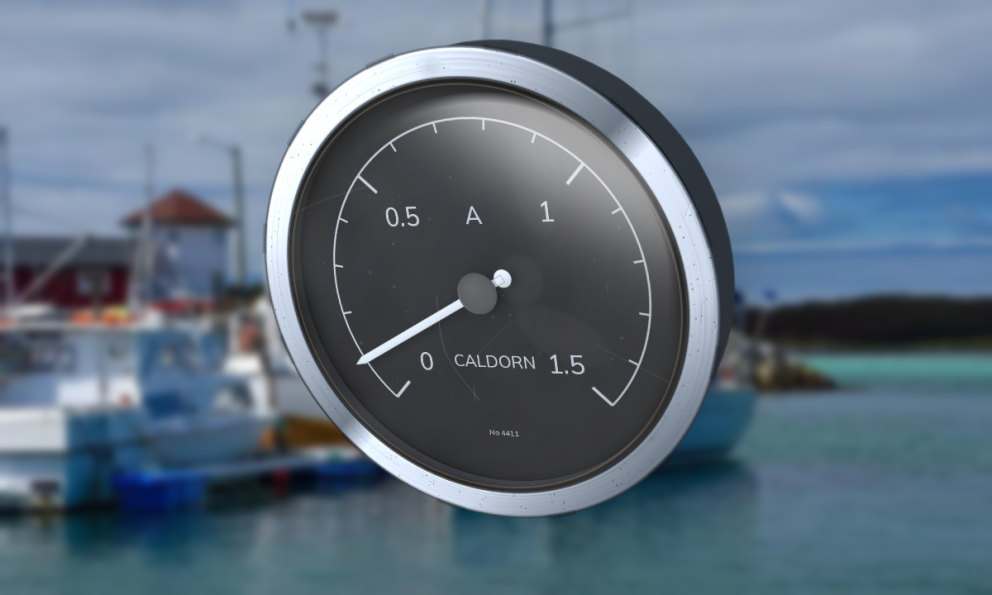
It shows 0.1 A
